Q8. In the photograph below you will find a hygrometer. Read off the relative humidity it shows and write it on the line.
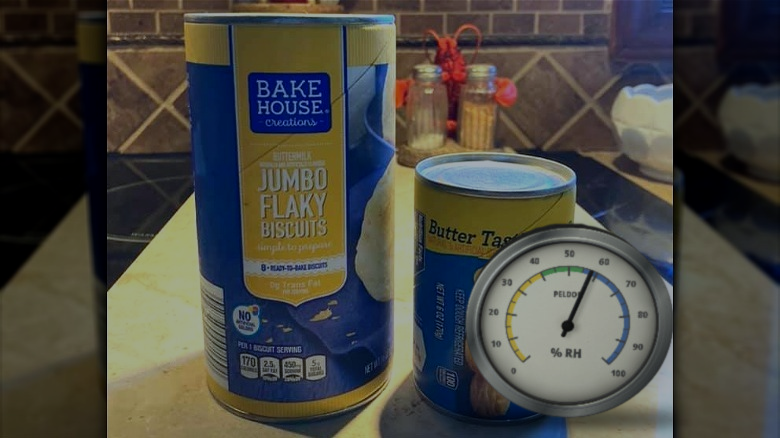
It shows 57.5 %
